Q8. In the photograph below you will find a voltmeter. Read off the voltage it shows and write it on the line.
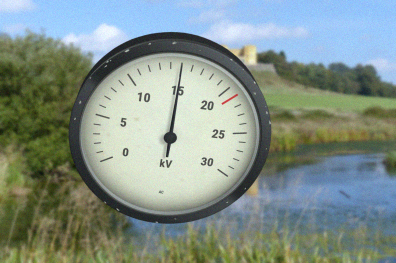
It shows 15 kV
